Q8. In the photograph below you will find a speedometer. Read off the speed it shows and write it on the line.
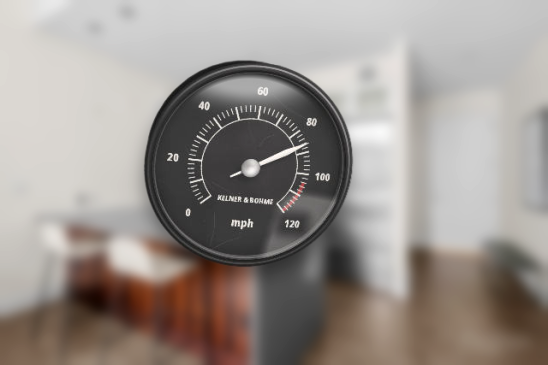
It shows 86 mph
